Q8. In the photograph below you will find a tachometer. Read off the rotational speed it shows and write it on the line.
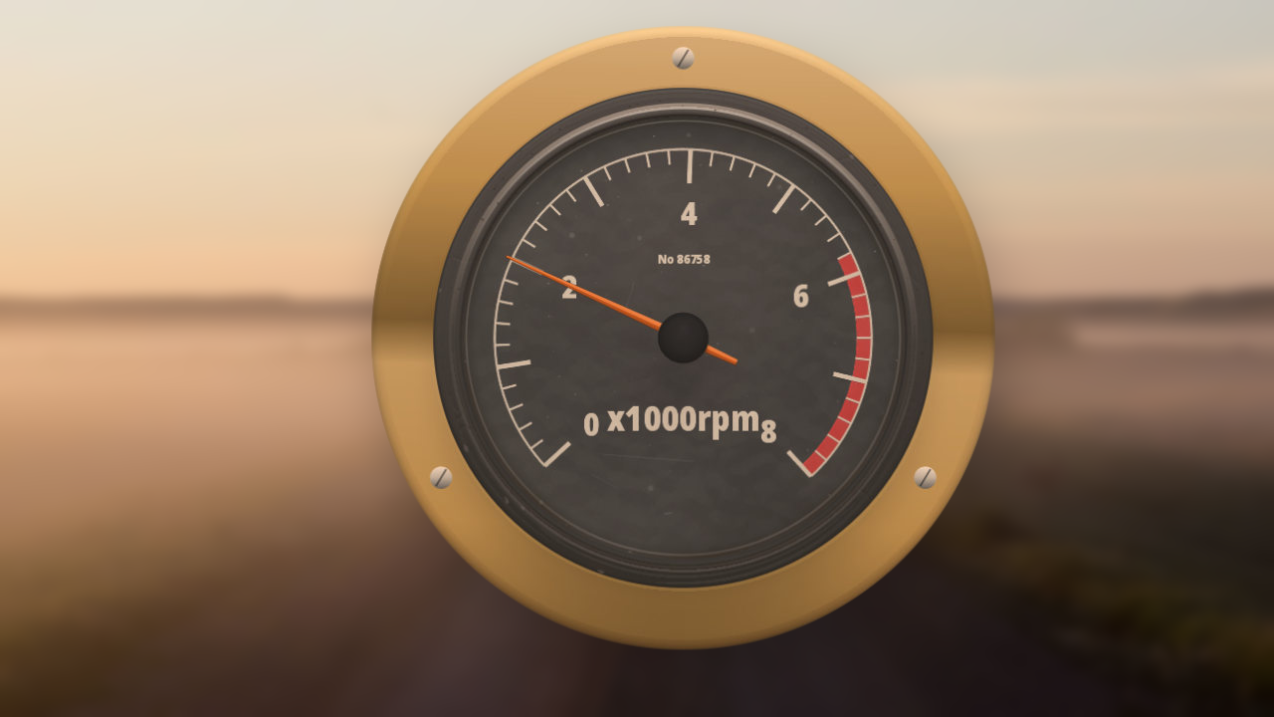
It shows 2000 rpm
